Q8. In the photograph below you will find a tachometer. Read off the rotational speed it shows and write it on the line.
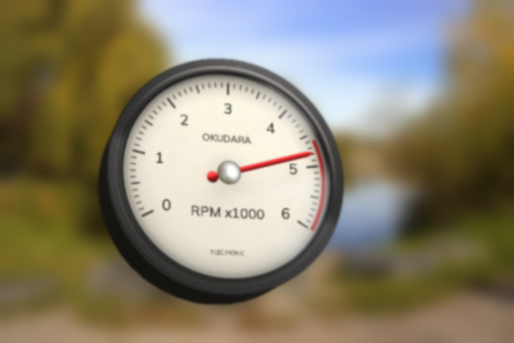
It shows 4800 rpm
